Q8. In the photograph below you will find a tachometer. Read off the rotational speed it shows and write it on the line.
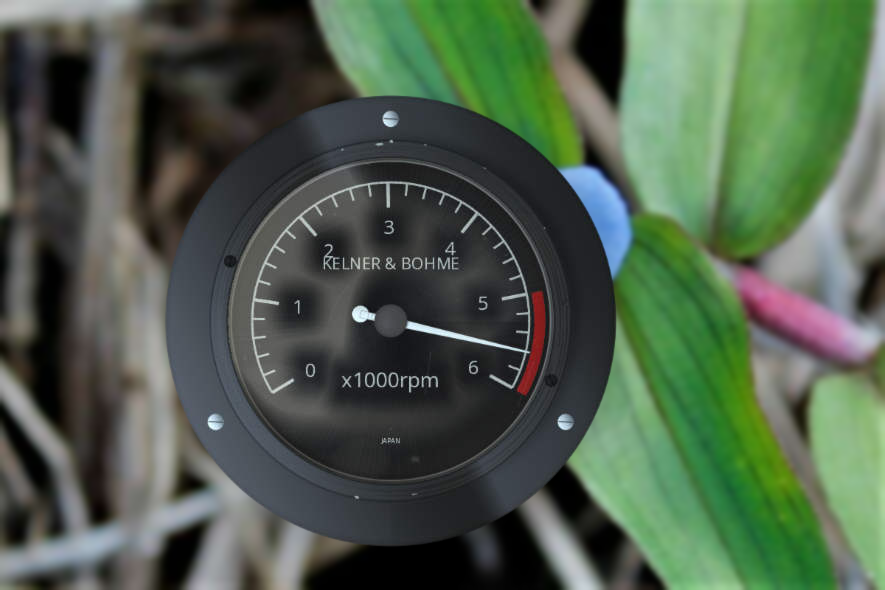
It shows 5600 rpm
